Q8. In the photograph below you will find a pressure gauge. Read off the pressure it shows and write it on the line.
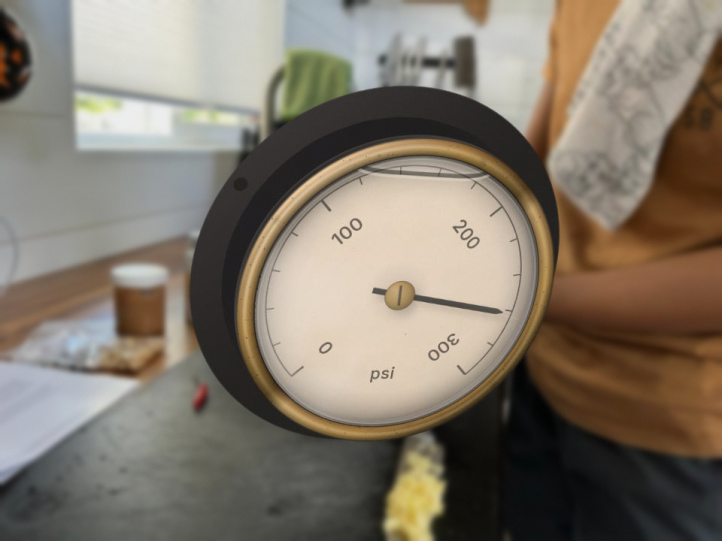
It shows 260 psi
